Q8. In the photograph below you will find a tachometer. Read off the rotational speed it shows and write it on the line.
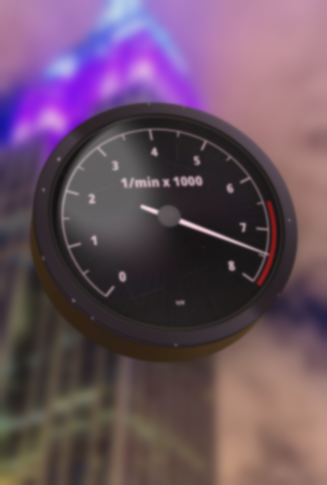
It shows 7500 rpm
